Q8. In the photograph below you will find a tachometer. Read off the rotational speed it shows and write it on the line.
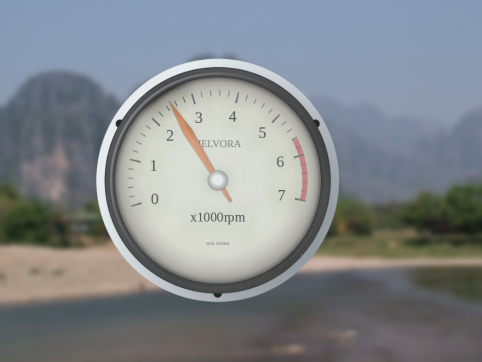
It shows 2500 rpm
